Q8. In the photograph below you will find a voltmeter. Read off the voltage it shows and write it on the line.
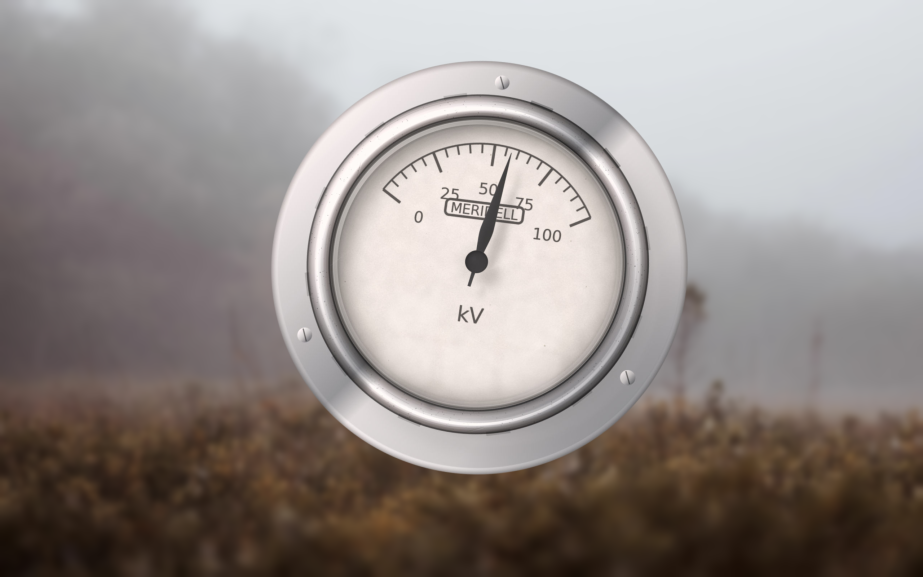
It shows 57.5 kV
